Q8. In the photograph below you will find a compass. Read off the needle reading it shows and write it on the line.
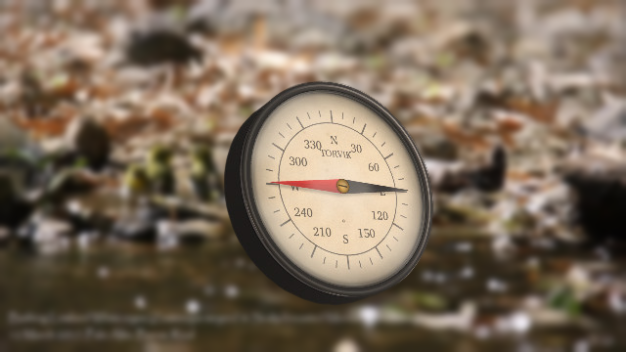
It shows 270 °
